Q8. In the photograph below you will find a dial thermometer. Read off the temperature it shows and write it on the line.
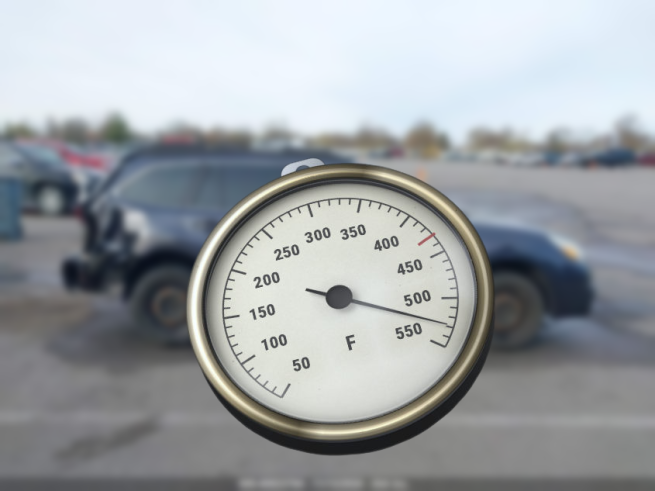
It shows 530 °F
